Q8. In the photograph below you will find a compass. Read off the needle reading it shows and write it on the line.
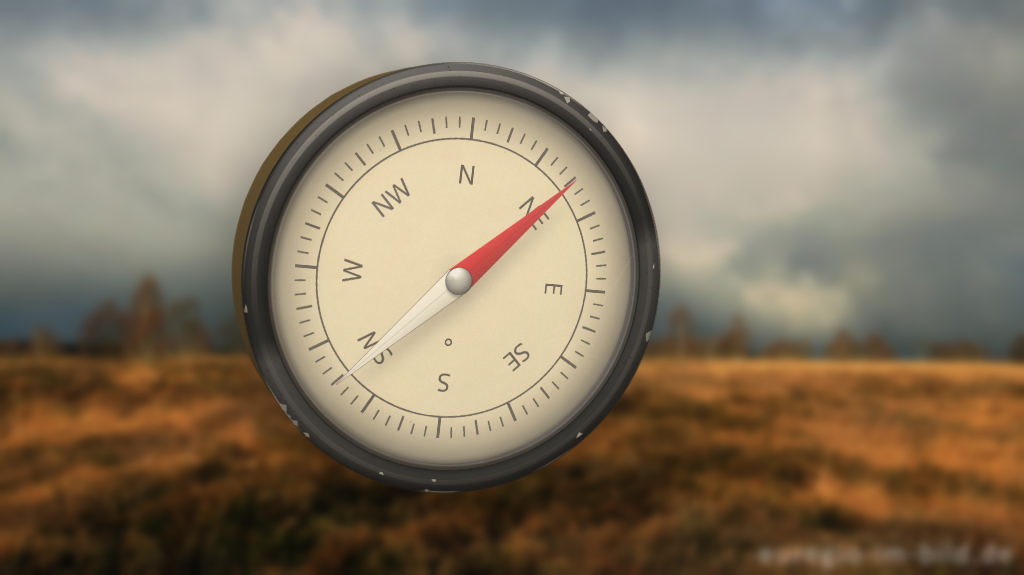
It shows 45 °
